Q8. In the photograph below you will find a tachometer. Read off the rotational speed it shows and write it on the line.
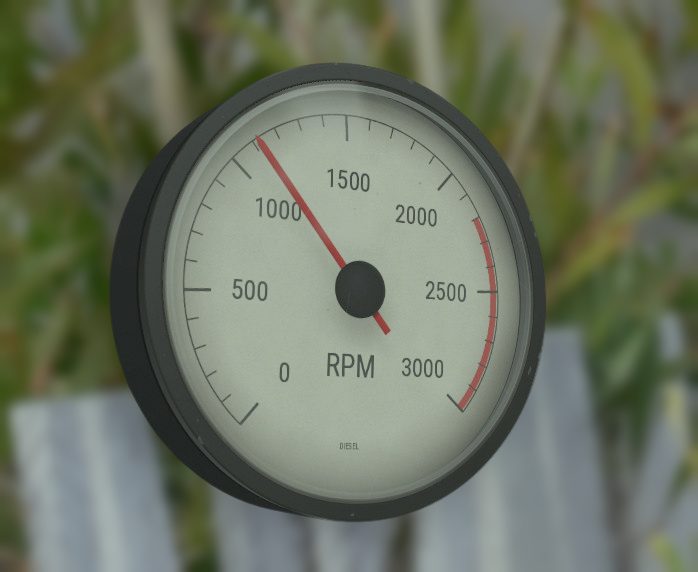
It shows 1100 rpm
